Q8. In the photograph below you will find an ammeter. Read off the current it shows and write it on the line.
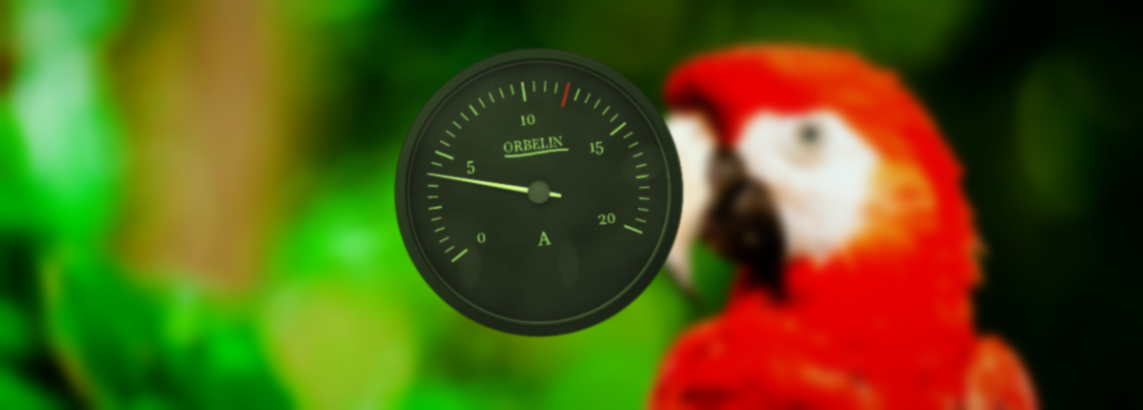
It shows 4 A
